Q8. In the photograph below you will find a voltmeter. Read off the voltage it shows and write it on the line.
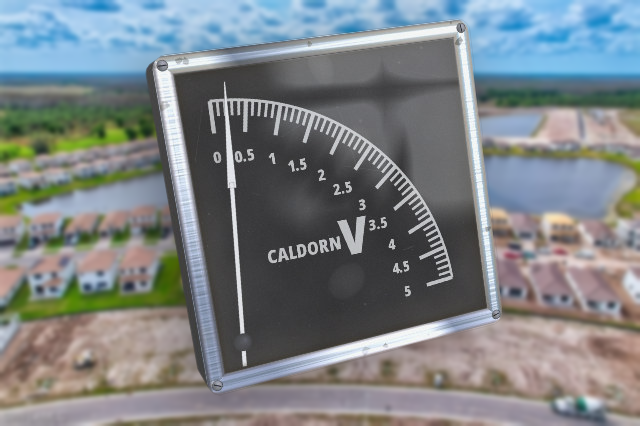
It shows 0.2 V
